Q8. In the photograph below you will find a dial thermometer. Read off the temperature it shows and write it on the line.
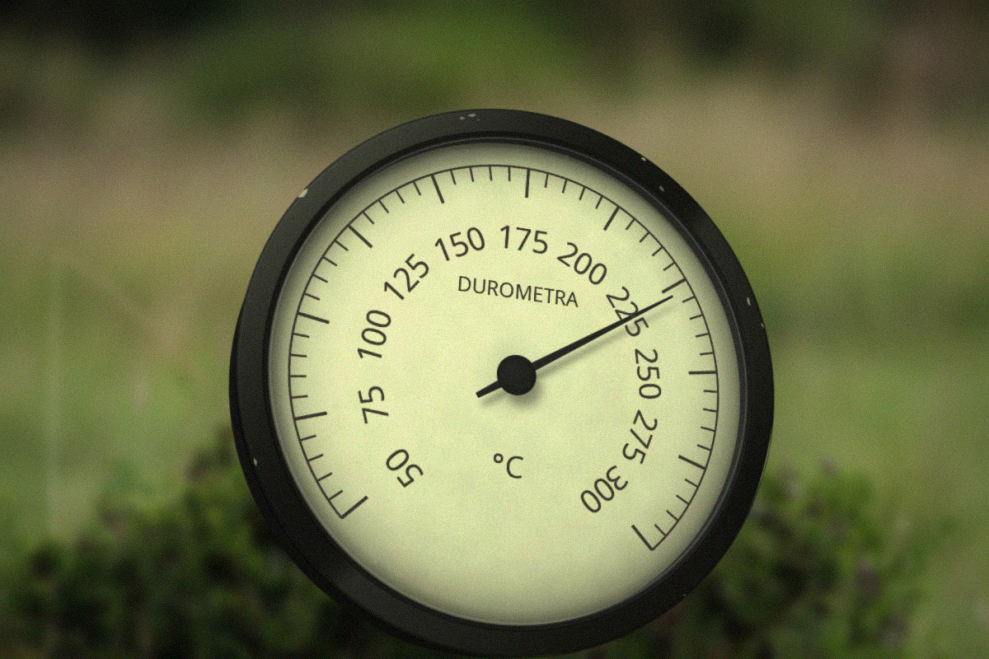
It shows 227.5 °C
